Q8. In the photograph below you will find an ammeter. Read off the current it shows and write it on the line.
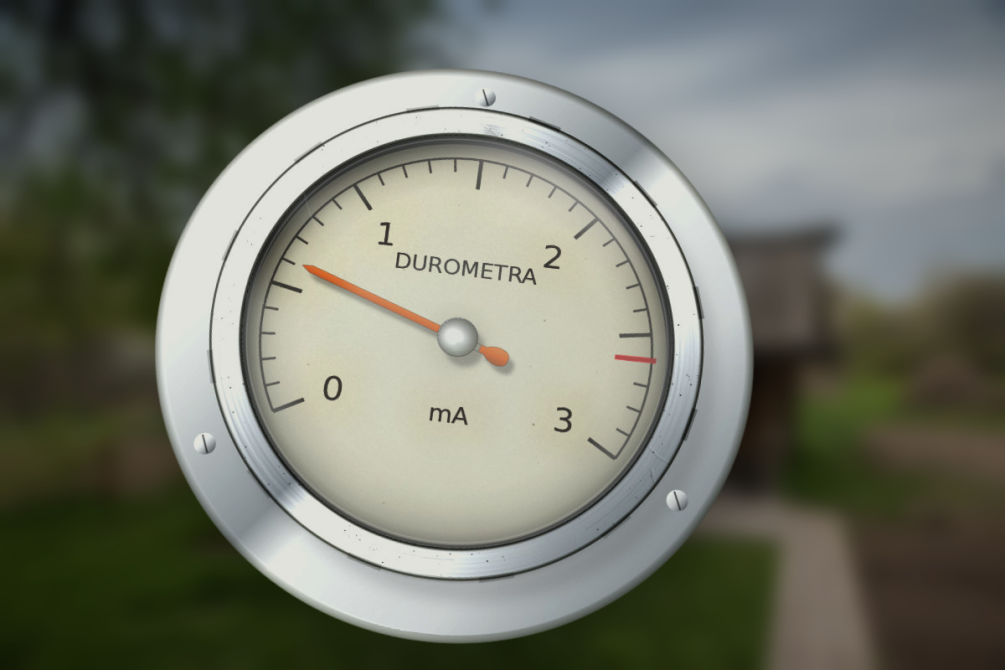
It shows 0.6 mA
